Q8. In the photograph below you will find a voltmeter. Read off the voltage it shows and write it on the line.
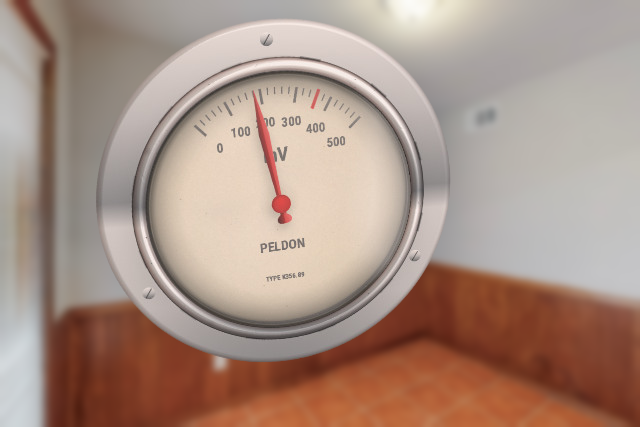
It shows 180 mV
